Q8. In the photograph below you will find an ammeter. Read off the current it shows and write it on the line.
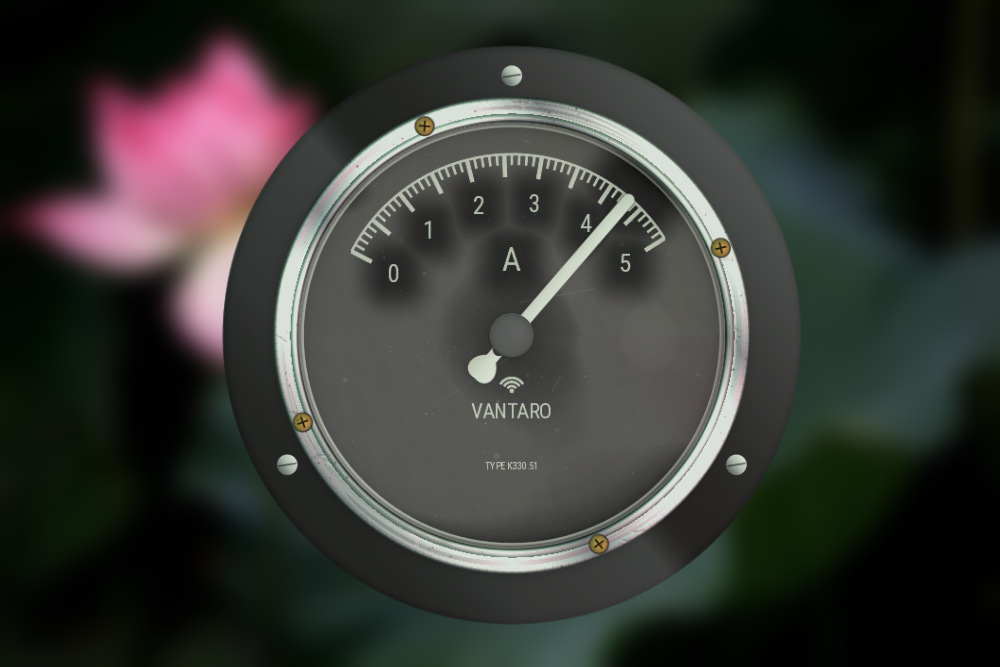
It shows 4.3 A
